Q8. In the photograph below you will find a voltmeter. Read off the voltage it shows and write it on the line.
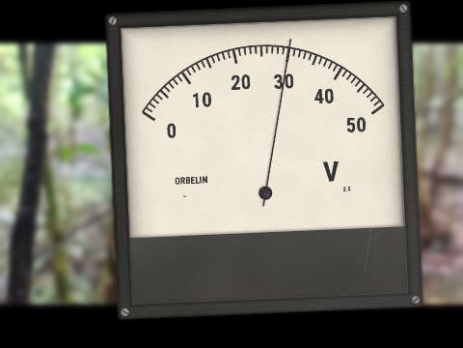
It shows 30 V
